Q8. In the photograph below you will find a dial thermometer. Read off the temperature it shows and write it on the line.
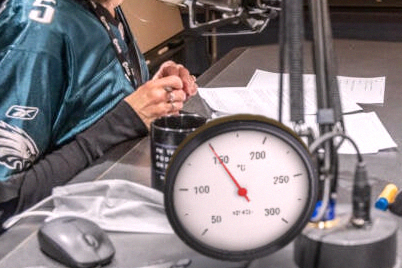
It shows 150 °C
